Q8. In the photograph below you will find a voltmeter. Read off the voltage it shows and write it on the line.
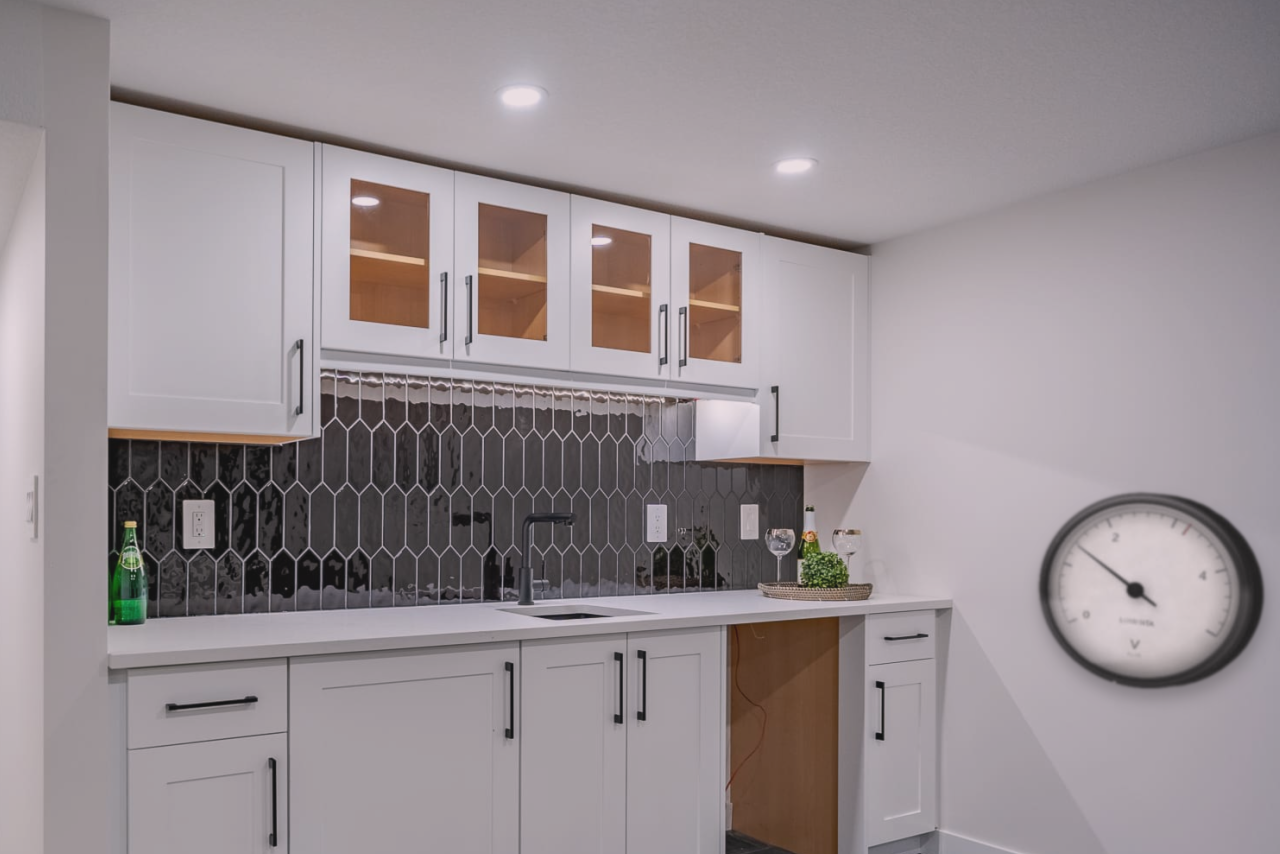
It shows 1.4 V
